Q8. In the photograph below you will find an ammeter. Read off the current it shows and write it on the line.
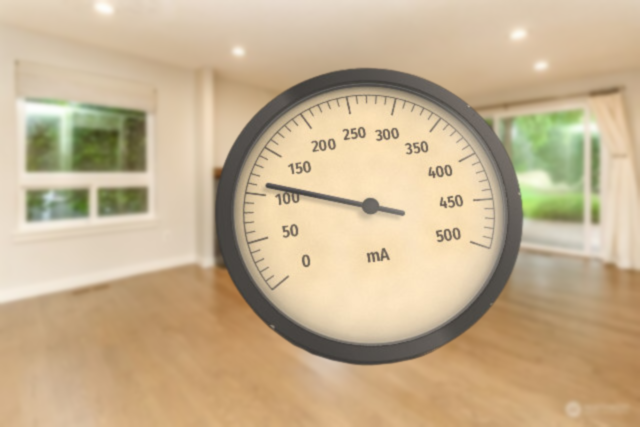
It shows 110 mA
